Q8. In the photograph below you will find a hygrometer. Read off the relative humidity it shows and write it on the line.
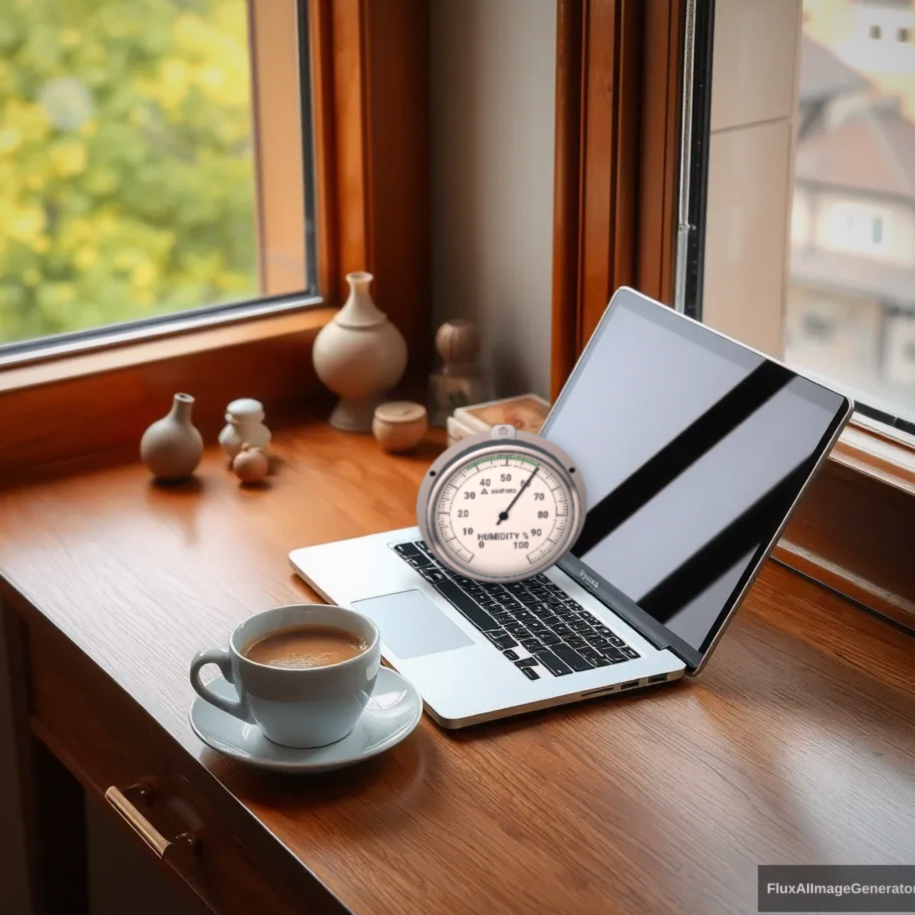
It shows 60 %
